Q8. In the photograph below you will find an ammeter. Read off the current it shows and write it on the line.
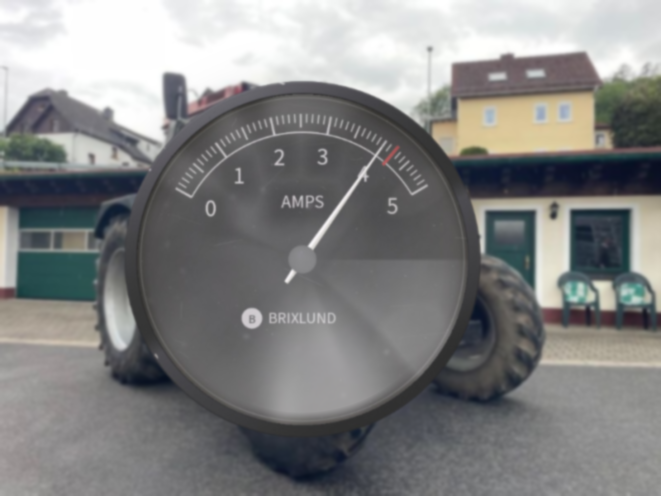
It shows 4 A
